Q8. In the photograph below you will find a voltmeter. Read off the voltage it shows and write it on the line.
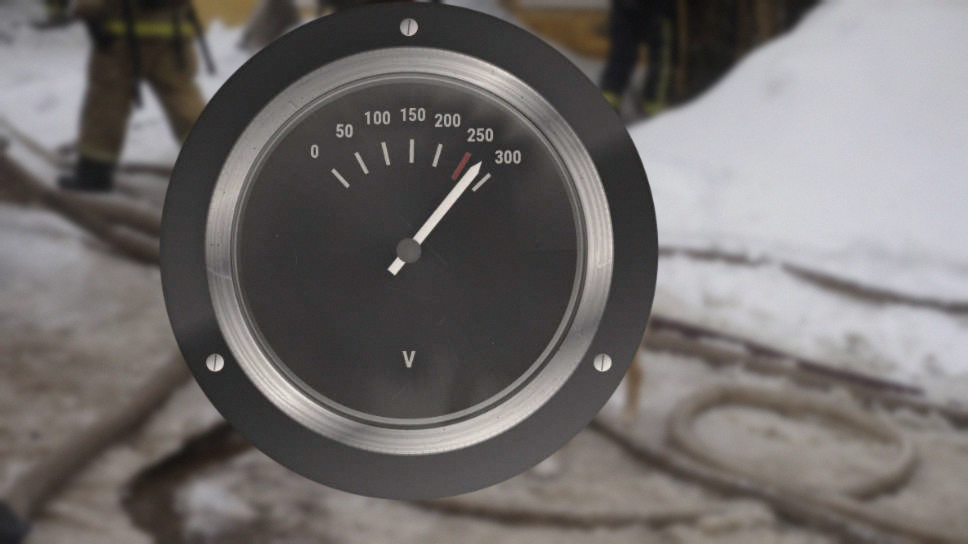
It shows 275 V
